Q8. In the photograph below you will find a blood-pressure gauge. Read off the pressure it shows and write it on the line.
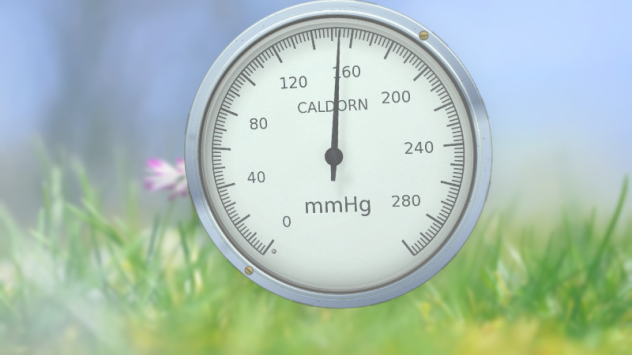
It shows 154 mmHg
